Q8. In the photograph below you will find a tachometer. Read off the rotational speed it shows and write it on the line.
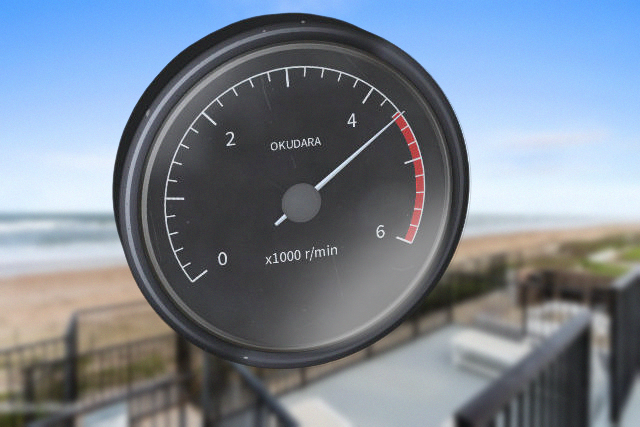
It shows 4400 rpm
